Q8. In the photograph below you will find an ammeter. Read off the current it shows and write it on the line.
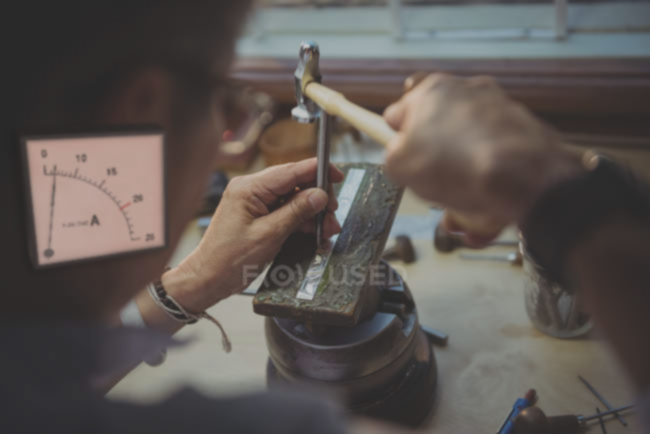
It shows 5 A
